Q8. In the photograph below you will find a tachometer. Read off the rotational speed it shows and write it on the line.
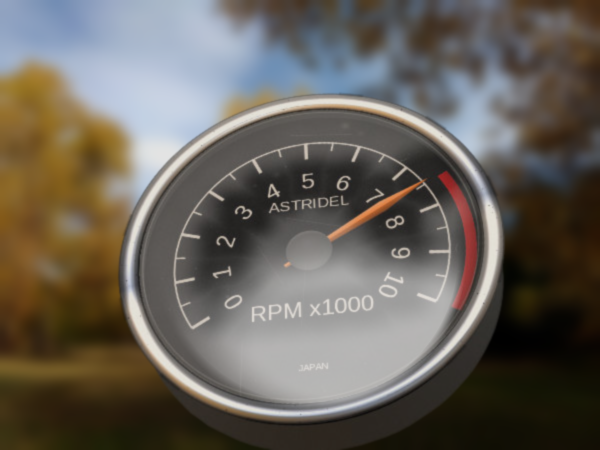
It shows 7500 rpm
